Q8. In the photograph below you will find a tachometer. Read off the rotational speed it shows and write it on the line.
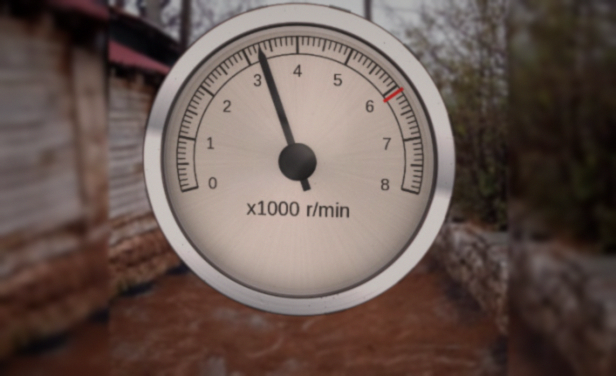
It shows 3300 rpm
